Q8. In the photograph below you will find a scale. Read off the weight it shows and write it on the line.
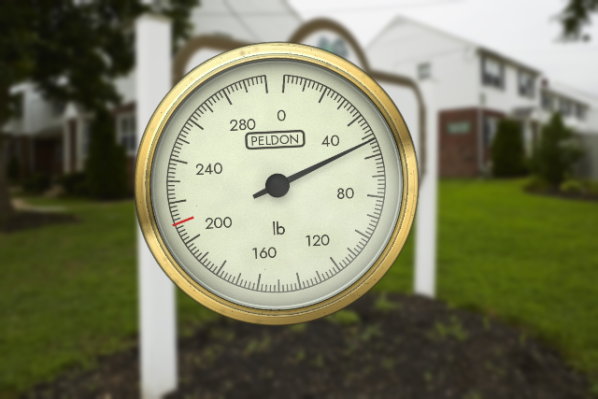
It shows 52 lb
